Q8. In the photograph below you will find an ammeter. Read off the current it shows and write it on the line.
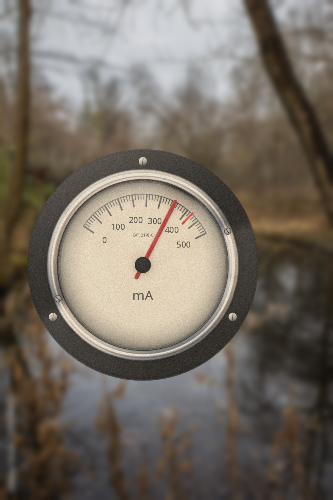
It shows 350 mA
